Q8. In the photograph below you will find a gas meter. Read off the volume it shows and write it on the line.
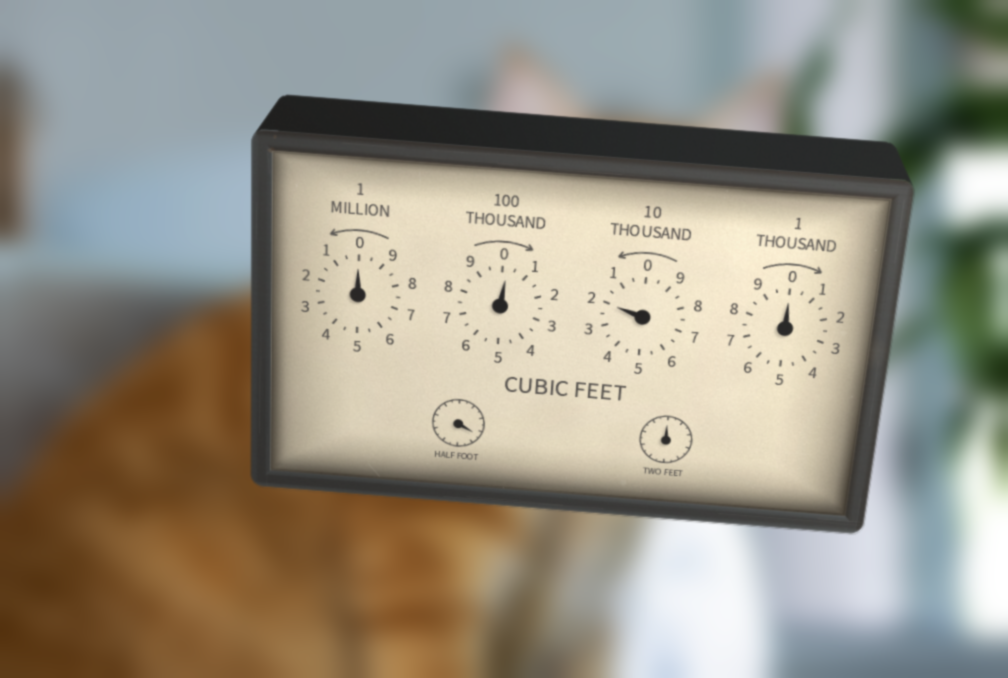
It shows 2000 ft³
